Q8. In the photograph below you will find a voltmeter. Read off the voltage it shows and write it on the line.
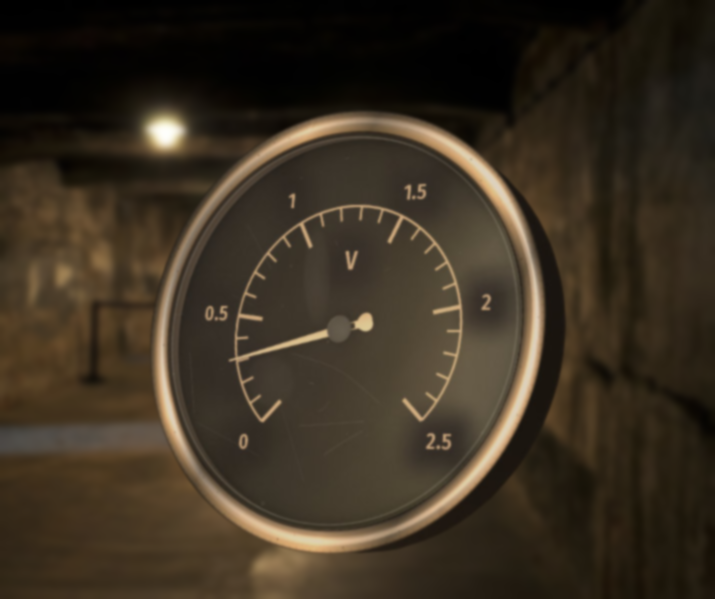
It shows 0.3 V
